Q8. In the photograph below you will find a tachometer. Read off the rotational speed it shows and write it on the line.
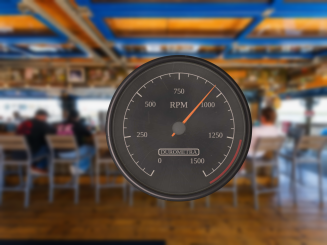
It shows 950 rpm
